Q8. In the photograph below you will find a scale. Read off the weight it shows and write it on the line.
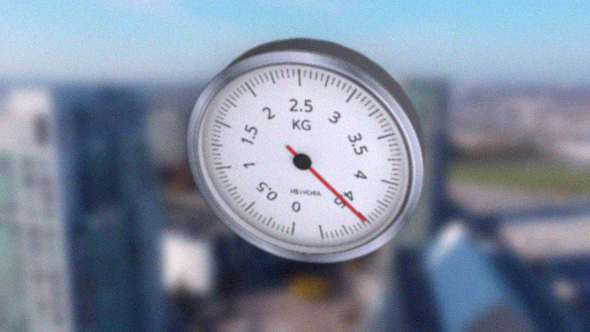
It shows 4.5 kg
